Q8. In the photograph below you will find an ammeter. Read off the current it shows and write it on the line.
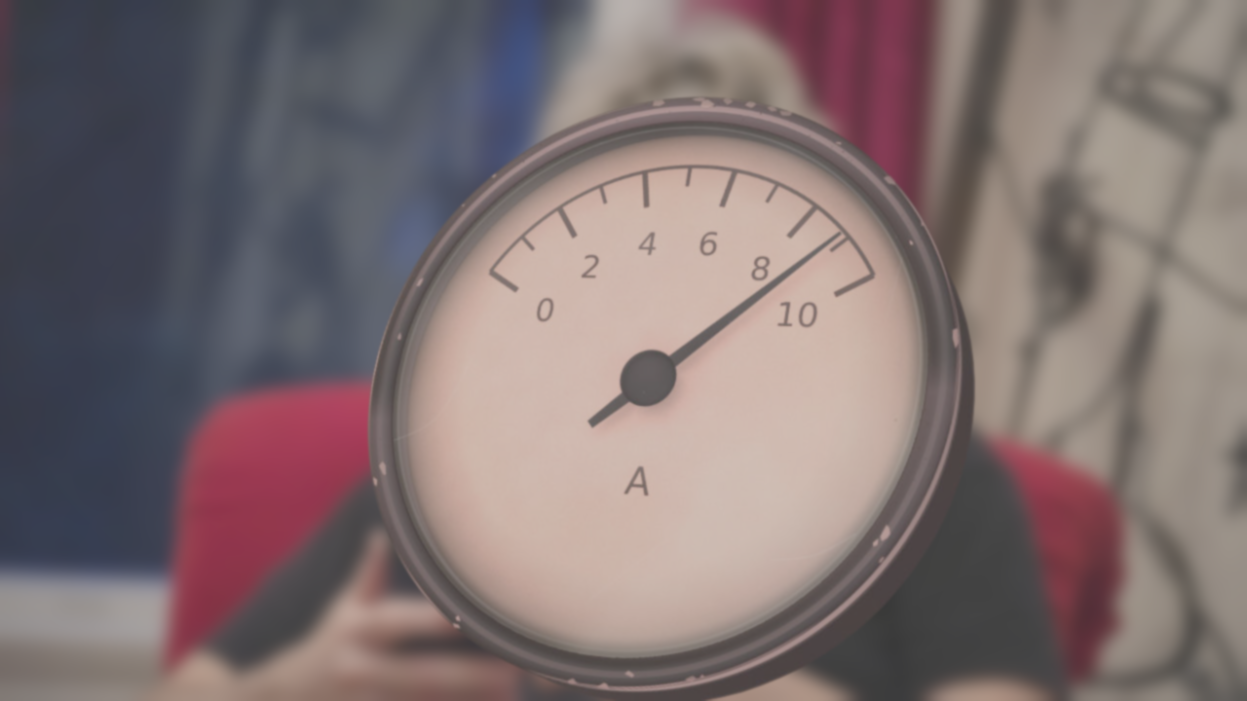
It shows 9 A
